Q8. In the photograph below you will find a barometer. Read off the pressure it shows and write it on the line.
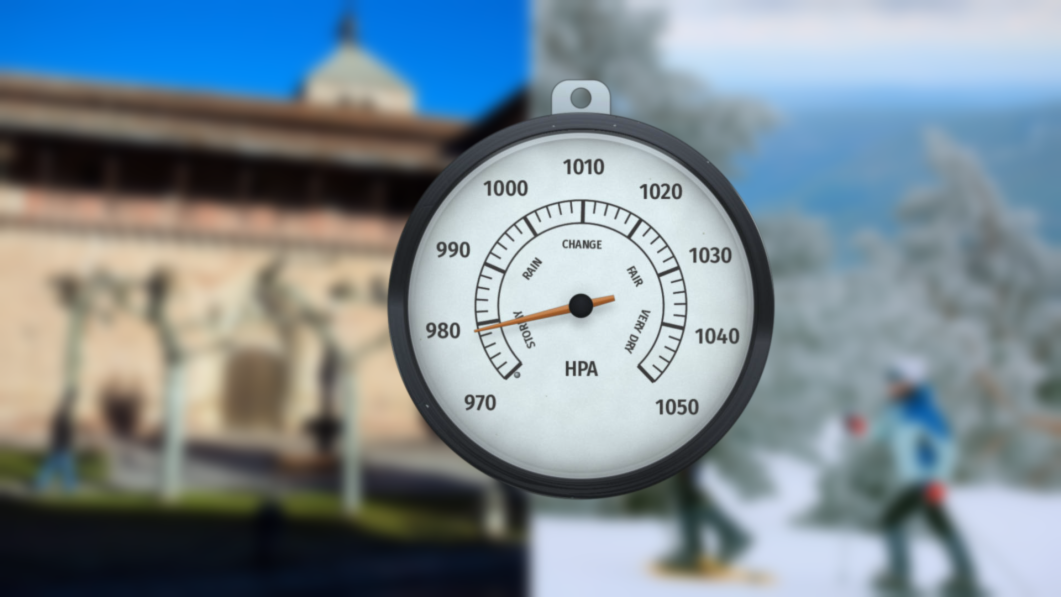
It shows 979 hPa
